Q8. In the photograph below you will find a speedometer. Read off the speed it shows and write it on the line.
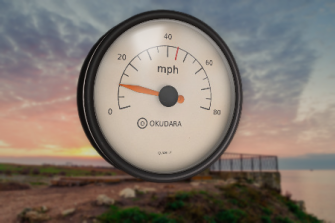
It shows 10 mph
